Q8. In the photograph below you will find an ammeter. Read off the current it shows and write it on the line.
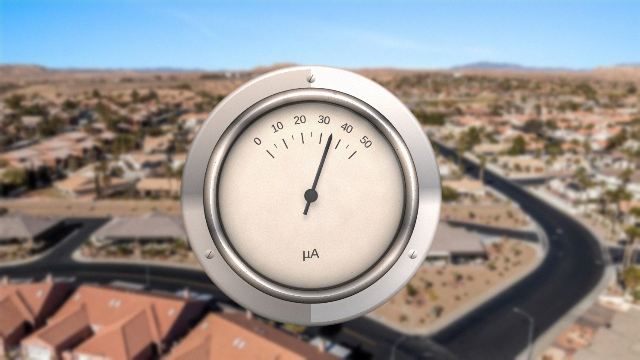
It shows 35 µA
